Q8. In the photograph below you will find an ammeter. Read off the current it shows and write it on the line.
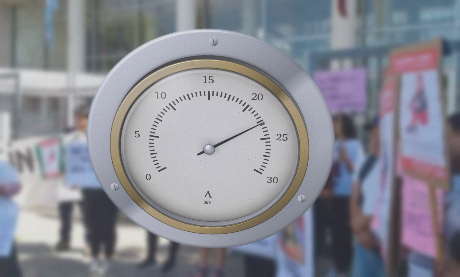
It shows 22.5 A
